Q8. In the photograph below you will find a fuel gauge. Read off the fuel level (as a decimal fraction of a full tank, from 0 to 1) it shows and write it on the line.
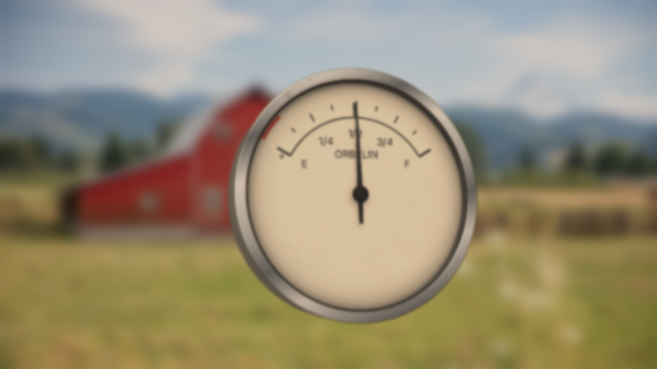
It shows 0.5
